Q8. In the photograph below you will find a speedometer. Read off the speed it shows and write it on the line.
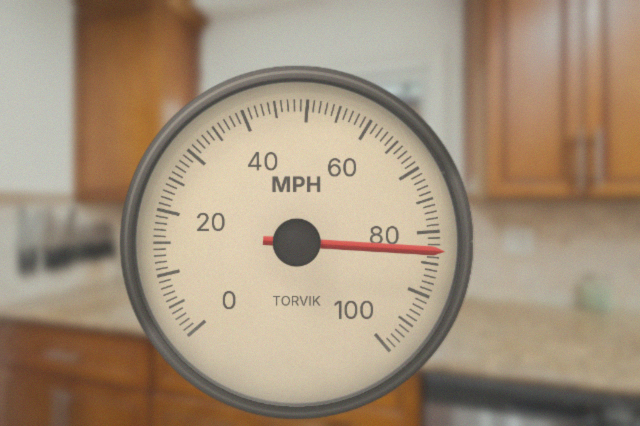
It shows 83 mph
